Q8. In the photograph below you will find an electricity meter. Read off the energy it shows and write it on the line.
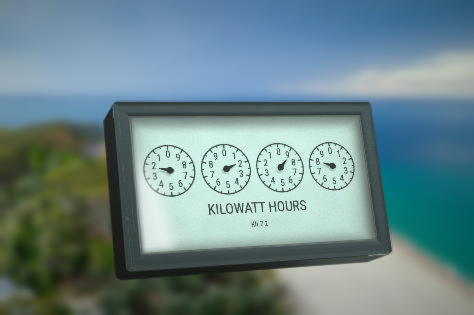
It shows 2188 kWh
